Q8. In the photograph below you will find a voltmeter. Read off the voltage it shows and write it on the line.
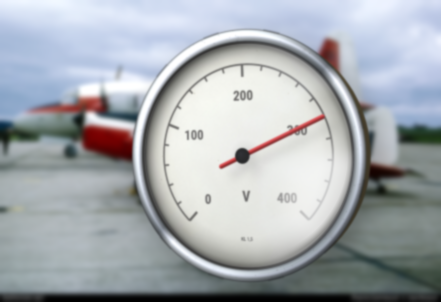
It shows 300 V
